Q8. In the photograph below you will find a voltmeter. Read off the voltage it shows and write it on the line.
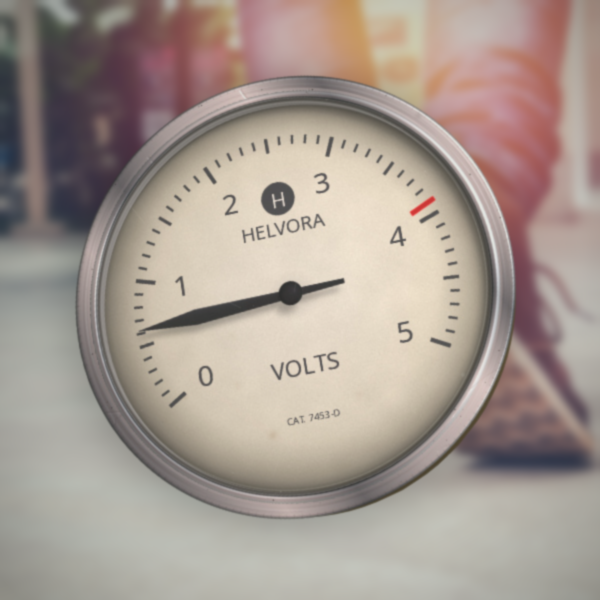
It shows 0.6 V
